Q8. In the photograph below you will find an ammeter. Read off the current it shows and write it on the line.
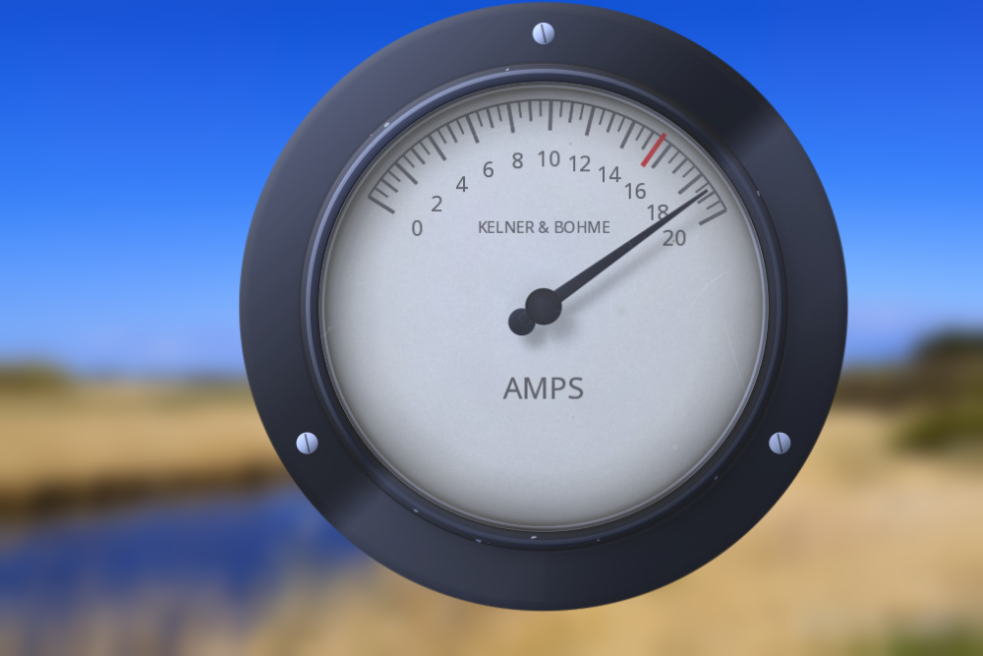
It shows 18.75 A
